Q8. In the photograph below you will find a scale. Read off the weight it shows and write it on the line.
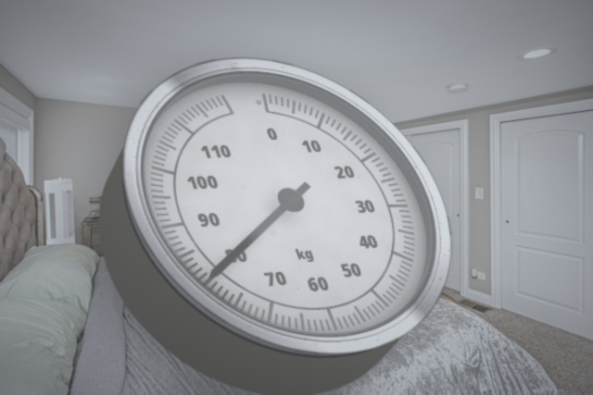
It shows 80 kg
